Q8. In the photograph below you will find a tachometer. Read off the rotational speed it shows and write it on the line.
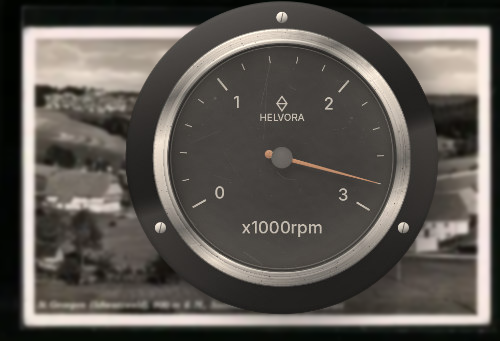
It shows 2800 rpm
